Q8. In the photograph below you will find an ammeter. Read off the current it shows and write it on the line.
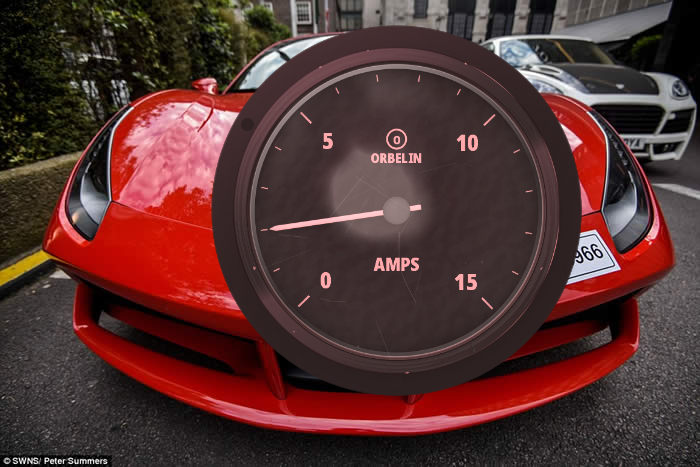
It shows 2 A
